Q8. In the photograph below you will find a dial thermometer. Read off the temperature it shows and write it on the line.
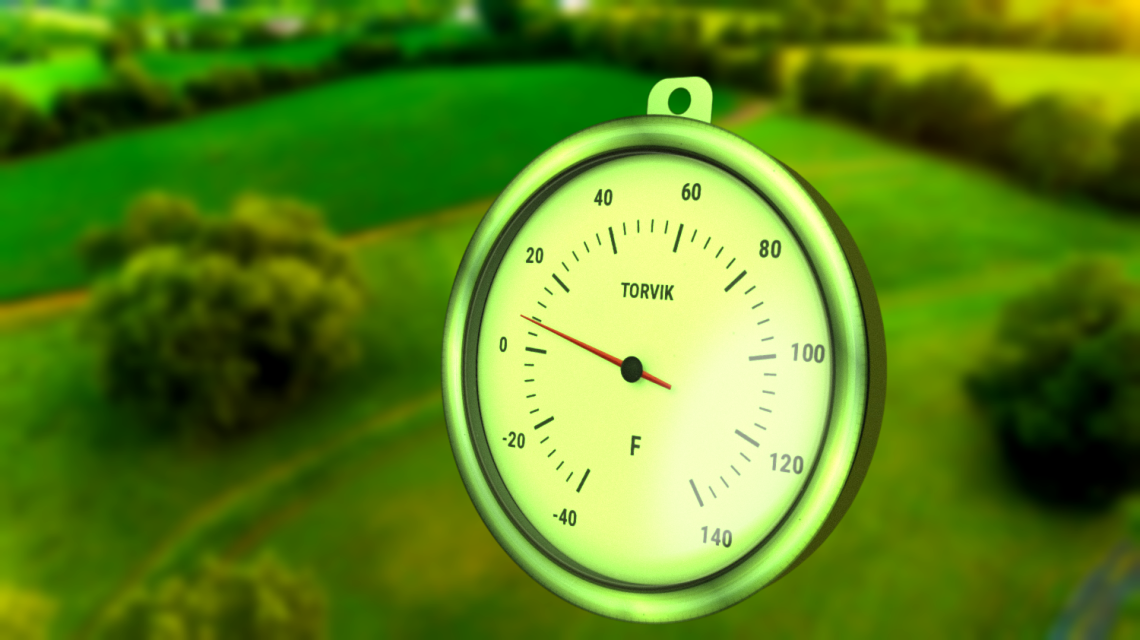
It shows 8 °F
